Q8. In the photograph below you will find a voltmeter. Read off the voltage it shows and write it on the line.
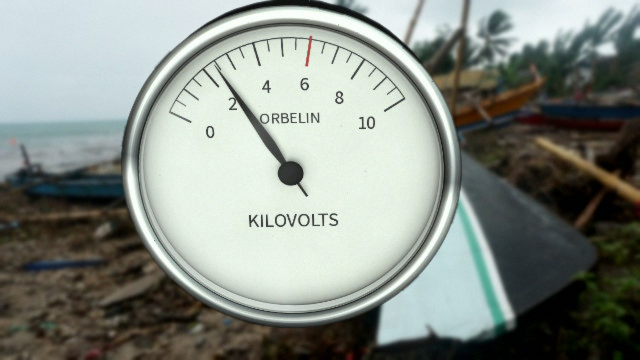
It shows 2.5 kV
